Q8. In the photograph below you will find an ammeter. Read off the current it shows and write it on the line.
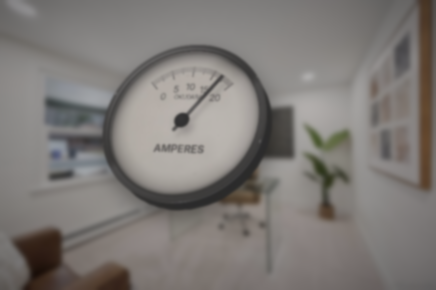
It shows 17.5 A
